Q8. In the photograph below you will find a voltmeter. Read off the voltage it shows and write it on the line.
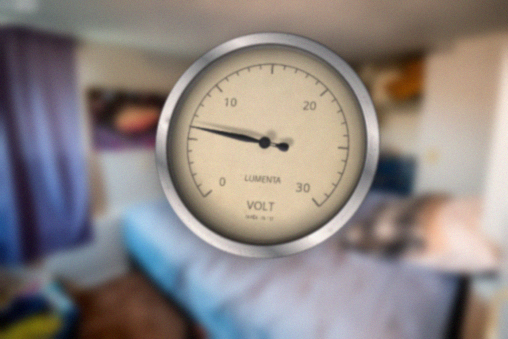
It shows 6 V
